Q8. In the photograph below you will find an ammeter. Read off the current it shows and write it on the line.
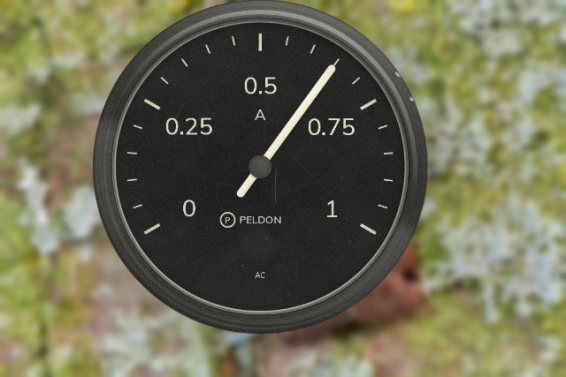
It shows 0.65 A
